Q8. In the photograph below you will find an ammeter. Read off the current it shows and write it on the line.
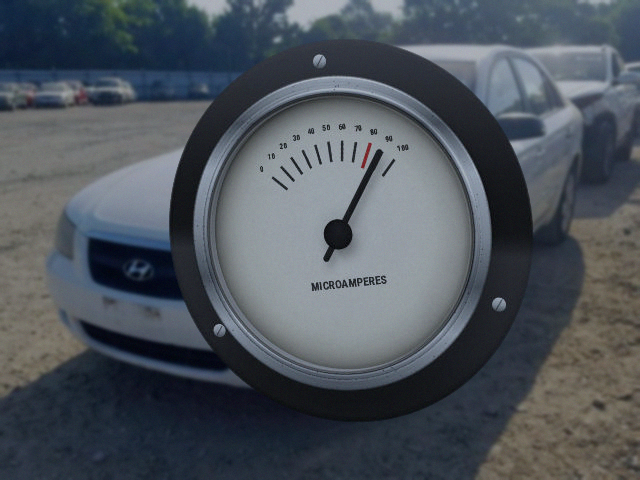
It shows 90 µA
